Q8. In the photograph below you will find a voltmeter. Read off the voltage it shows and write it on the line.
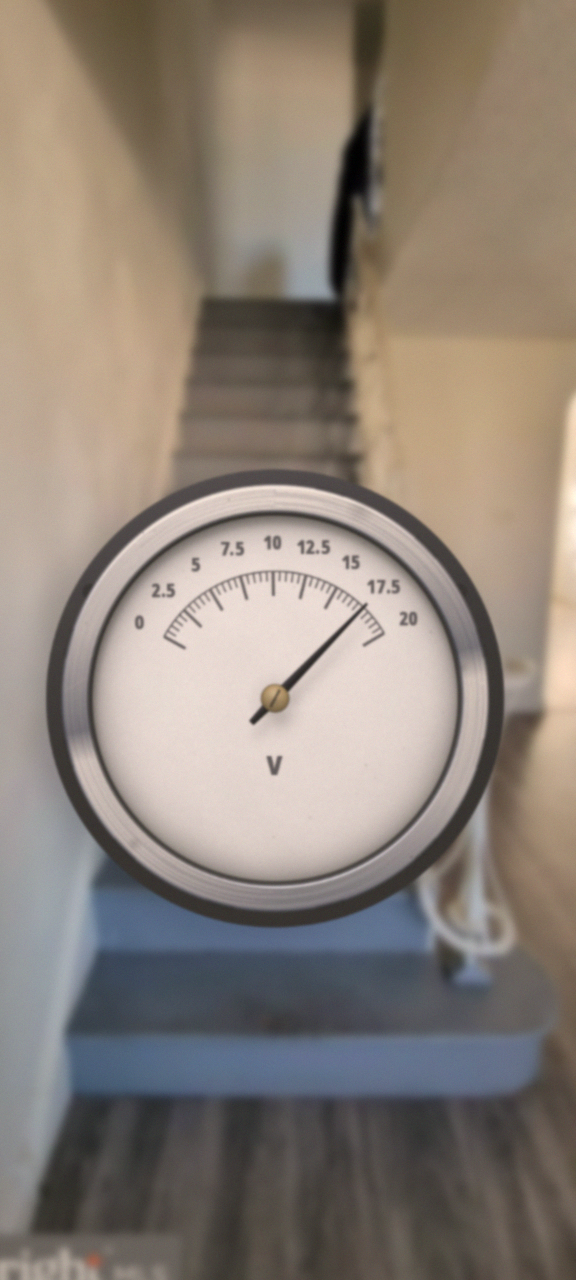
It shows 17.5 V
